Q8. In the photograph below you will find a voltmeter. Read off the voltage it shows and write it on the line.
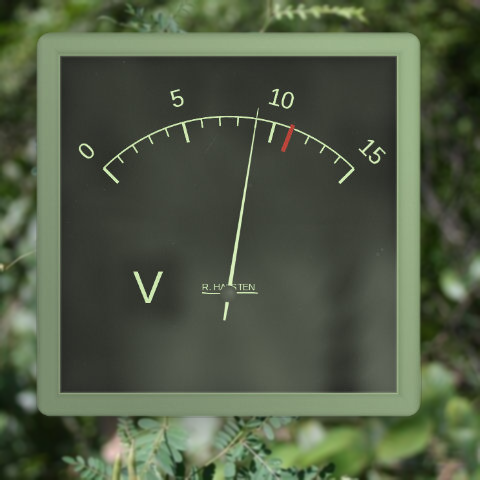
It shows 9 V
